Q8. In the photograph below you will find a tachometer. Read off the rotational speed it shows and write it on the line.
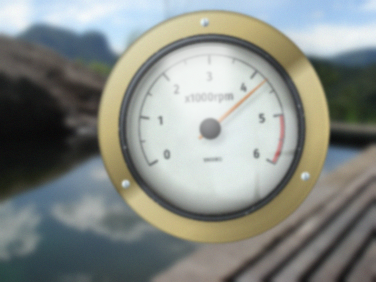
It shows 4250 rpm
